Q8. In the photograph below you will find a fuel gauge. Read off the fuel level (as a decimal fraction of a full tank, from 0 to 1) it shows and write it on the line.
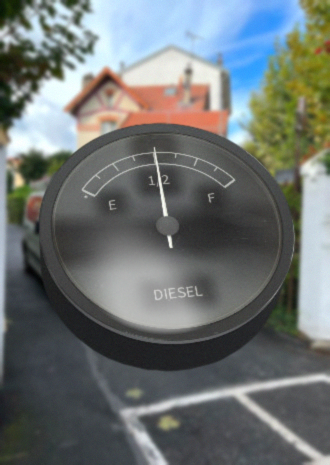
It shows 0.5
